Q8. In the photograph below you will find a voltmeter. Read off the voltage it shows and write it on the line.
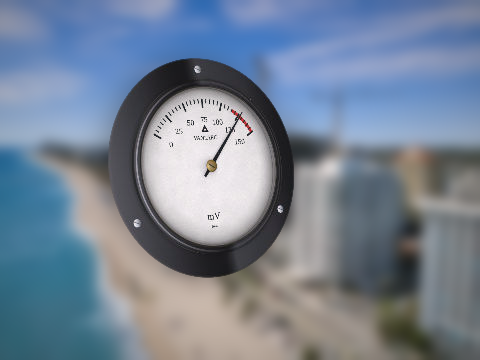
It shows 125 mV
